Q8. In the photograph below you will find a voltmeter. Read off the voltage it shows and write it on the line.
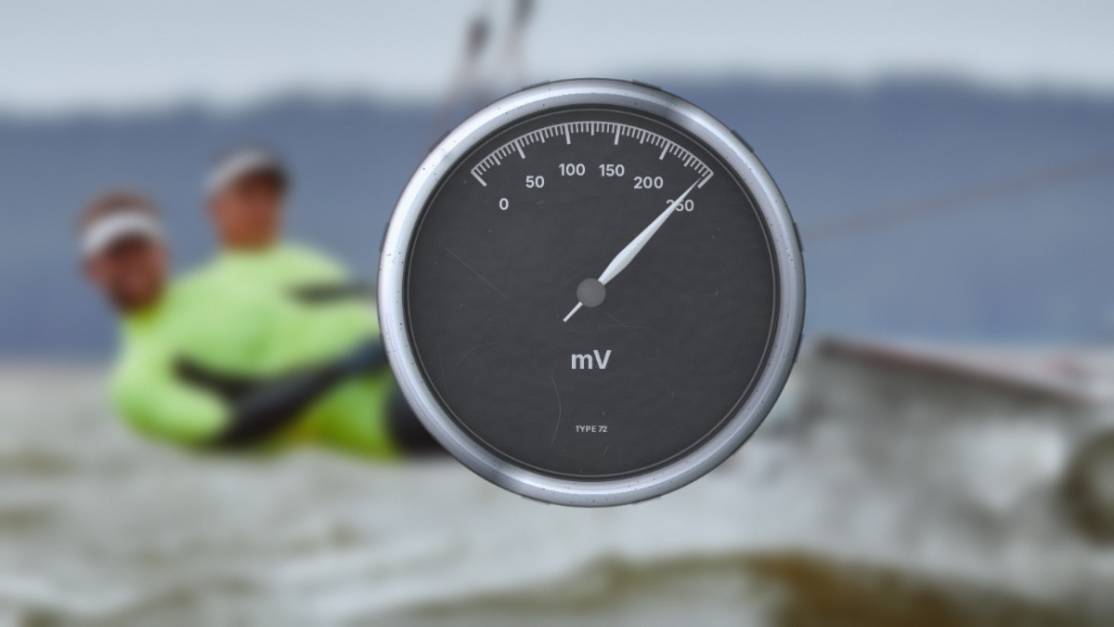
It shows 245 mV
